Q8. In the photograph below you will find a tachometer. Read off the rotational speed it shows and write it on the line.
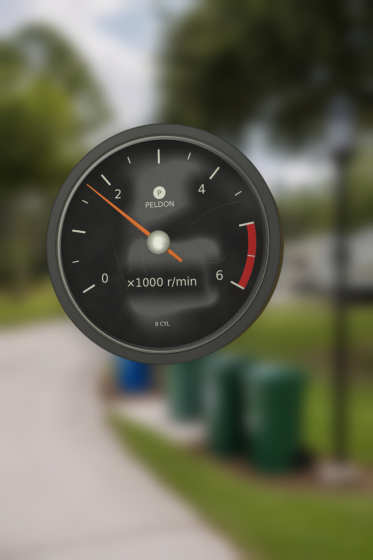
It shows 1750 rpm
